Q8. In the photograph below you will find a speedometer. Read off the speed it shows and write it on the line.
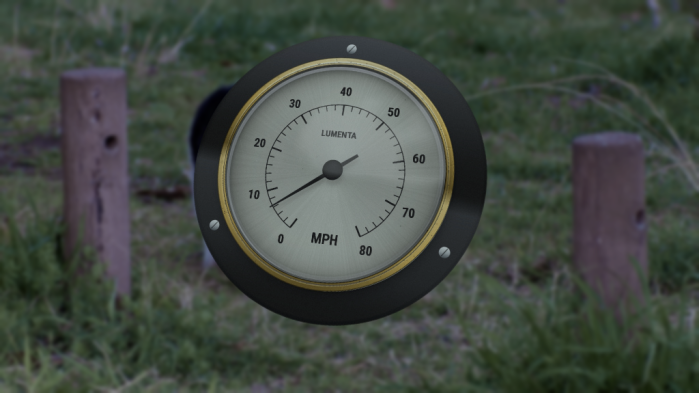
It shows 6 mph
